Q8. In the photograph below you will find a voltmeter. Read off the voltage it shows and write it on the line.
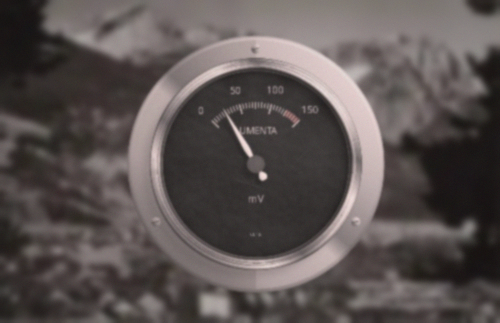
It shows 25 mV
